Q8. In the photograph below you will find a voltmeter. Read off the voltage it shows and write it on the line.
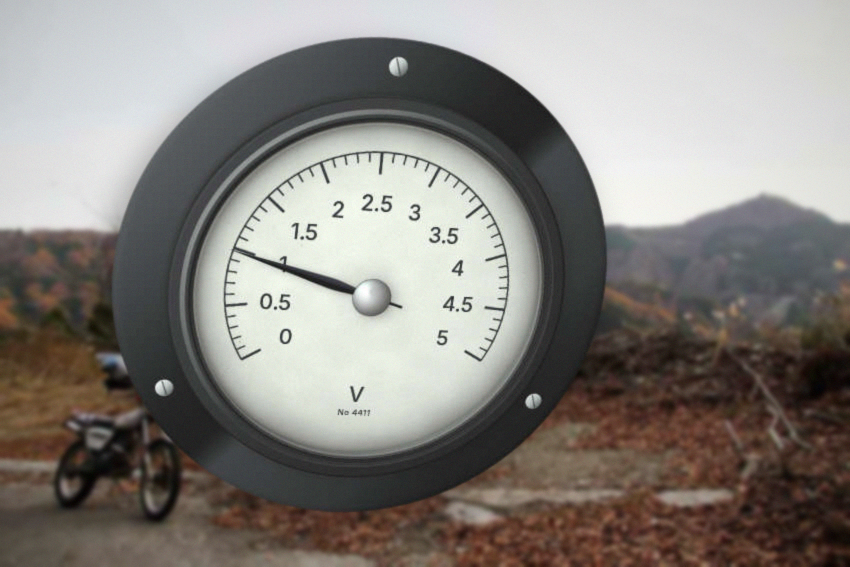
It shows 1 V
